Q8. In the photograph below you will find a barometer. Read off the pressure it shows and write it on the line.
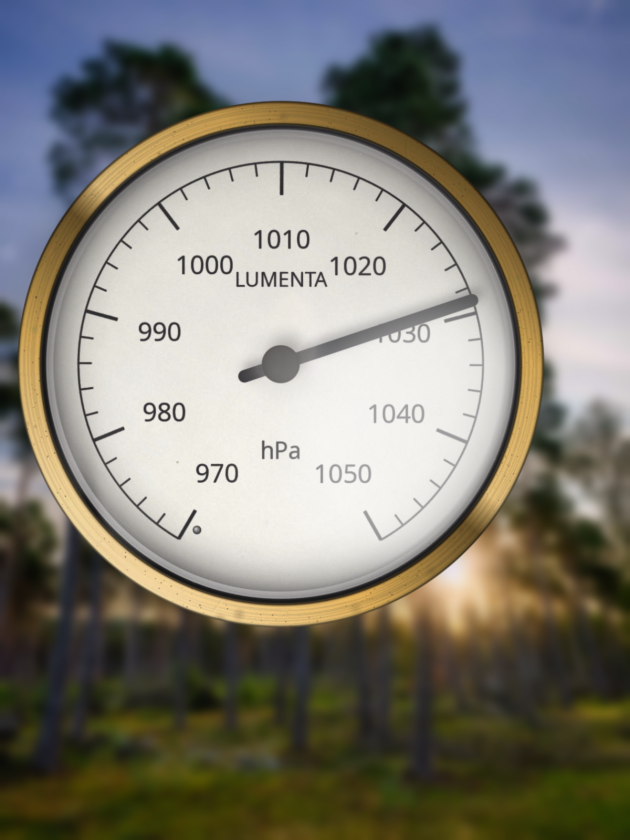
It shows 1029 hPa
